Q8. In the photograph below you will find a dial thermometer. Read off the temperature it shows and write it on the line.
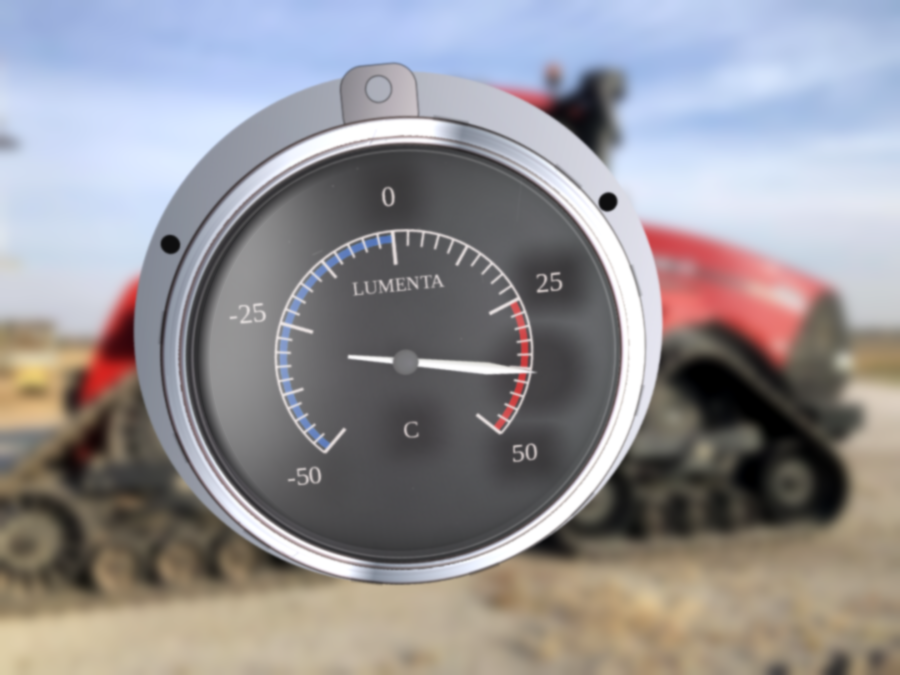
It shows 37.5 °C
